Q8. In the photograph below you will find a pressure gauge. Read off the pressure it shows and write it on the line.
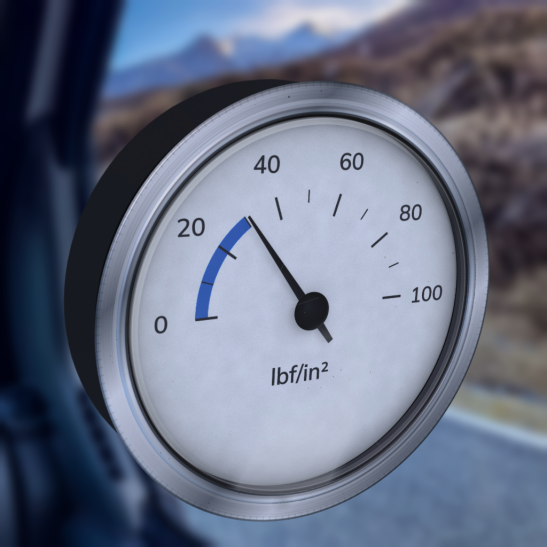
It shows 30 psi
